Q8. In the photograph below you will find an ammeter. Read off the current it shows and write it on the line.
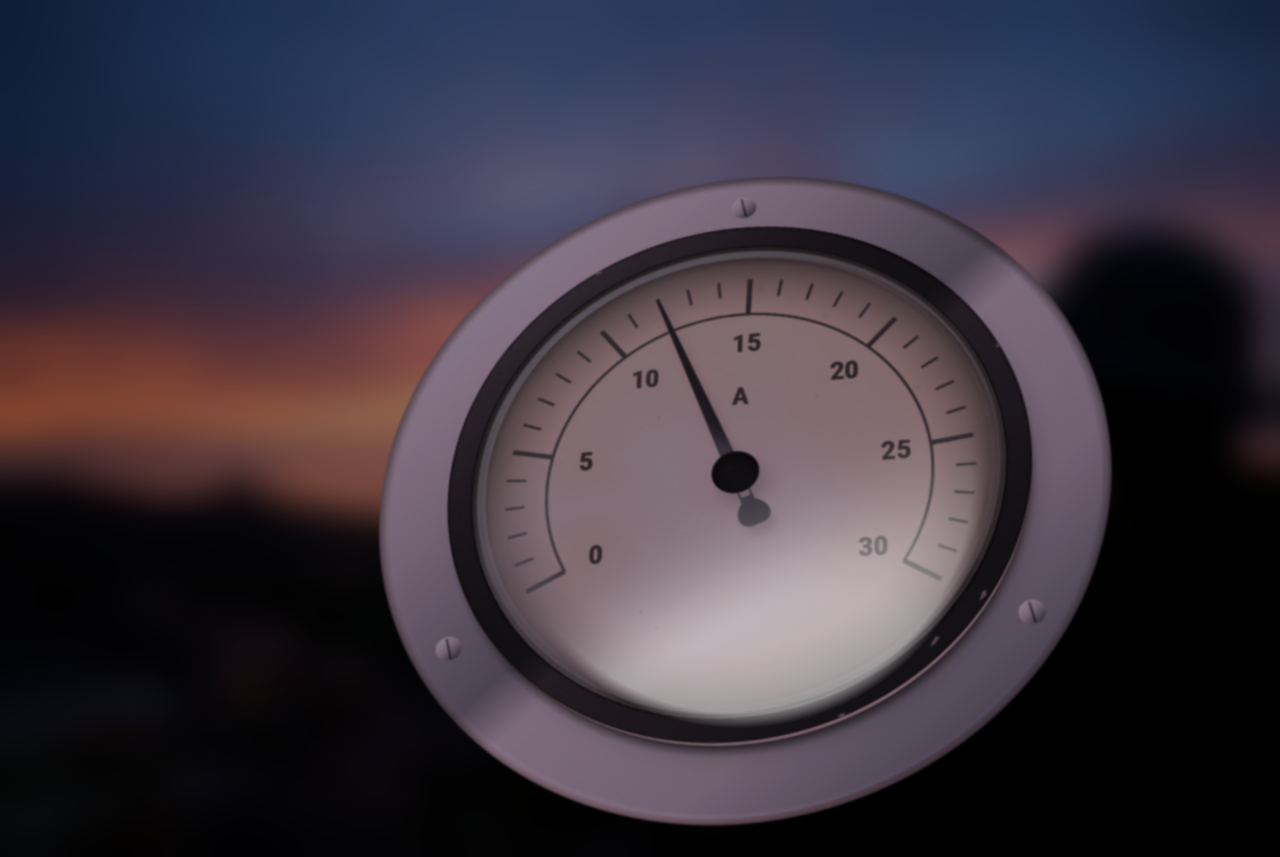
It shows 12 A
